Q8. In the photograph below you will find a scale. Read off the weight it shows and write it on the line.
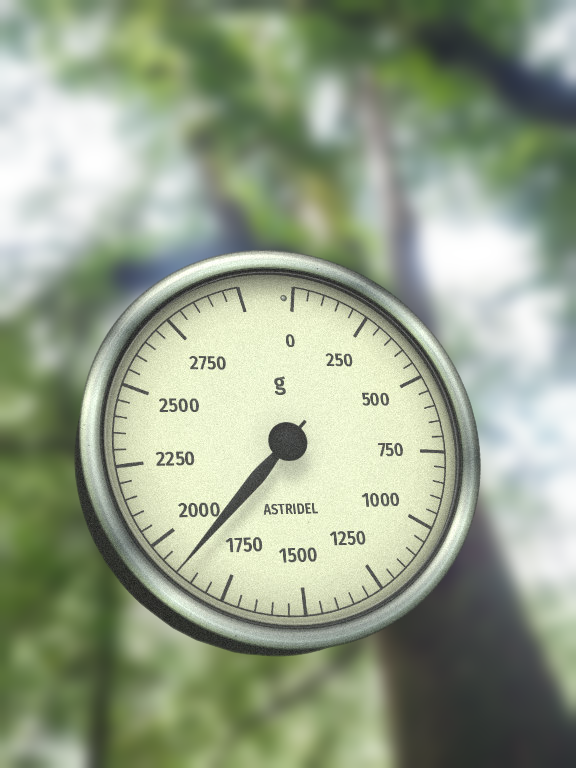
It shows 1900 g
